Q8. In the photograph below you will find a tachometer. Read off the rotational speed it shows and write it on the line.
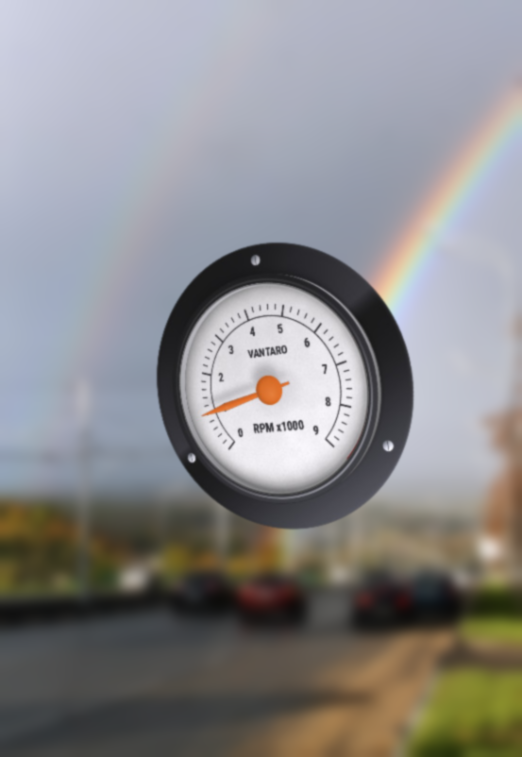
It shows 1000 rpm
